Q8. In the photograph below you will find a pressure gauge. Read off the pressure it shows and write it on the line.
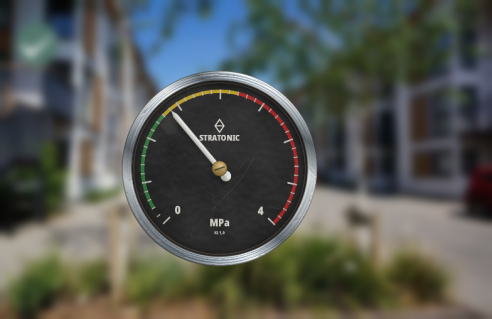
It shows 1.4 MPa
